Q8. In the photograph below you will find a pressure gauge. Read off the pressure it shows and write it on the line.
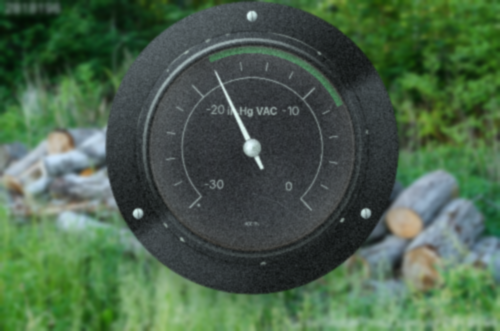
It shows -18 inHg
